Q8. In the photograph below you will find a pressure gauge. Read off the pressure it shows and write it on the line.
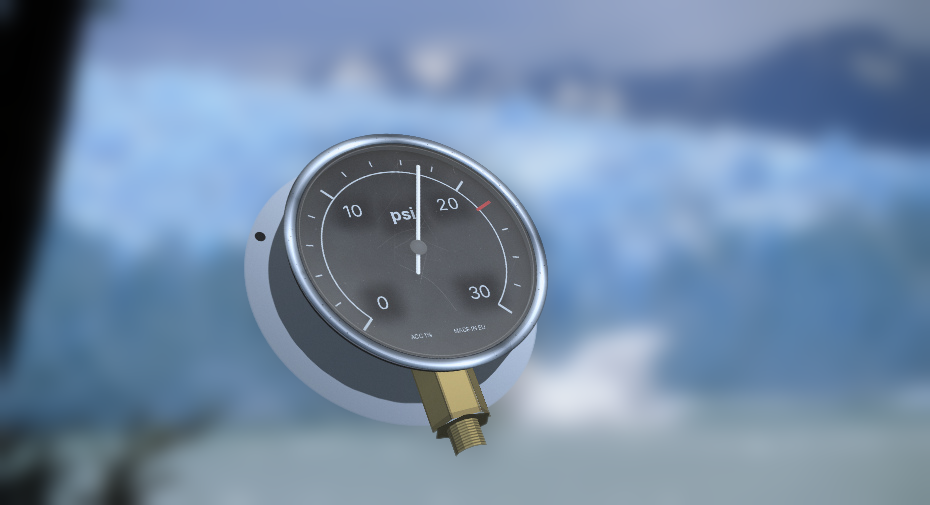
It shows 17 psi
